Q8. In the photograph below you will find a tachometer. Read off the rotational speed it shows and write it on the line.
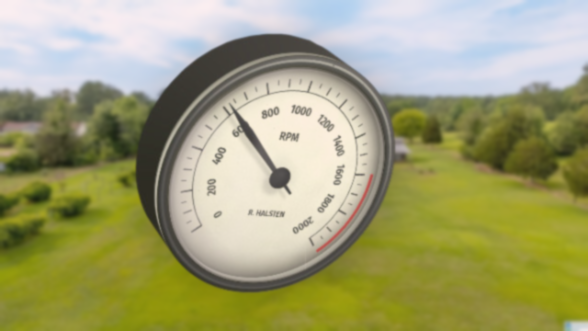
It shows 625 rpm
